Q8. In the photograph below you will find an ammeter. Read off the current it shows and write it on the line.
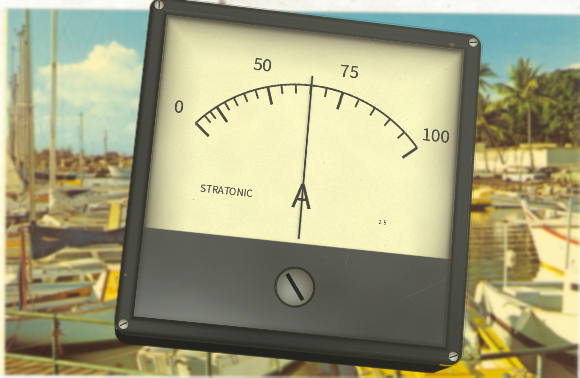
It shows 65 A
